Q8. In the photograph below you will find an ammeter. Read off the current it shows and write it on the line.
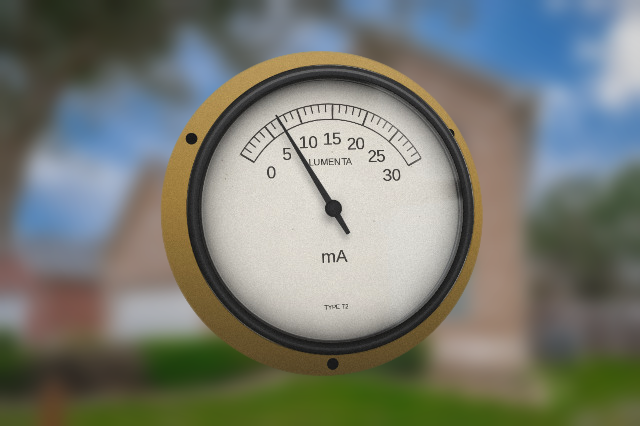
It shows 7 mA
